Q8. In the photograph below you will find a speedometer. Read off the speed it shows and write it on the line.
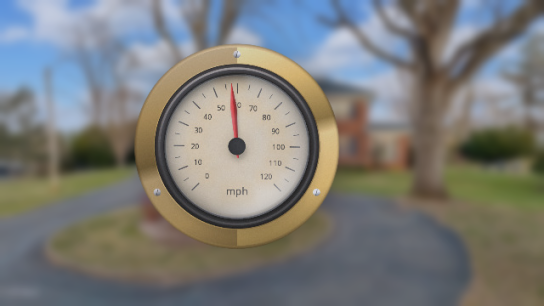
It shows 57.5 mph
